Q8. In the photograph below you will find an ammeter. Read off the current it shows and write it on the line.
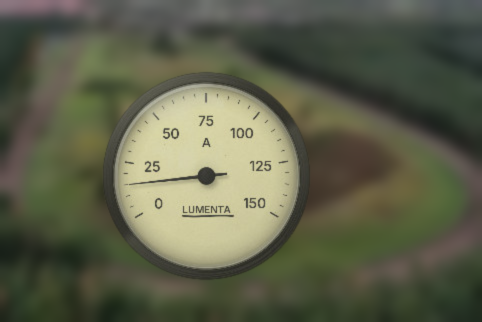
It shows 15 A
